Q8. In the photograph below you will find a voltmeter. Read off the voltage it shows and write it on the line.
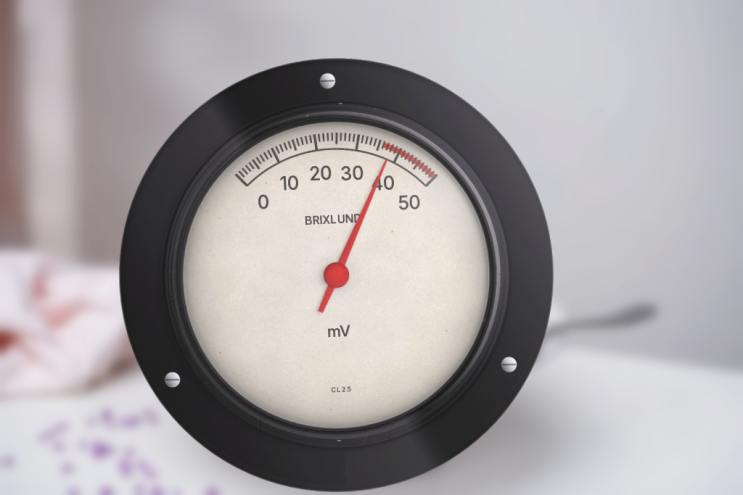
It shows 38 mV
